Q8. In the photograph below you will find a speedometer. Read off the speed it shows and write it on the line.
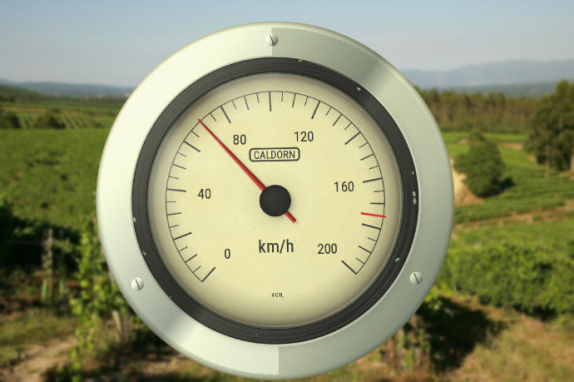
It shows 70 km/h
